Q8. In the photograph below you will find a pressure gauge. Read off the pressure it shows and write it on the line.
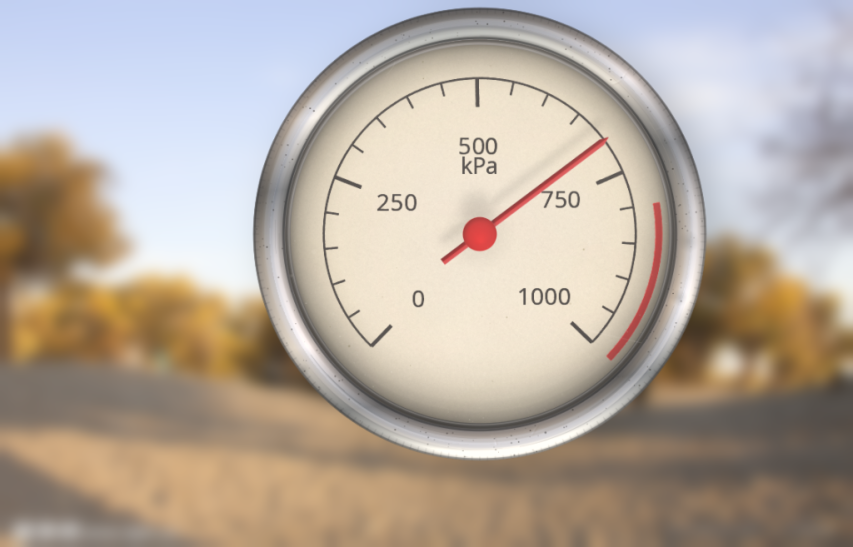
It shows 700 kPa
